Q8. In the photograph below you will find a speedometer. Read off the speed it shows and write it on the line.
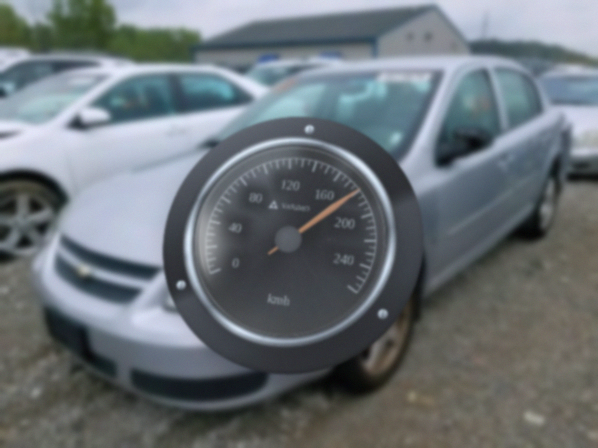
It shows 180 km/h
